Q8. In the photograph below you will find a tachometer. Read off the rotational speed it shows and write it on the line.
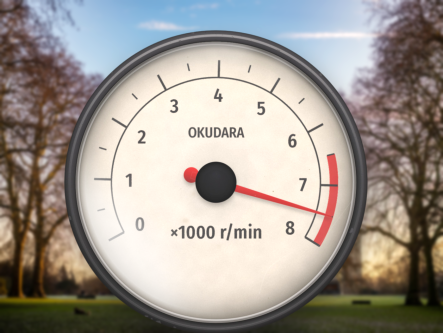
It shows 7500 rpm
